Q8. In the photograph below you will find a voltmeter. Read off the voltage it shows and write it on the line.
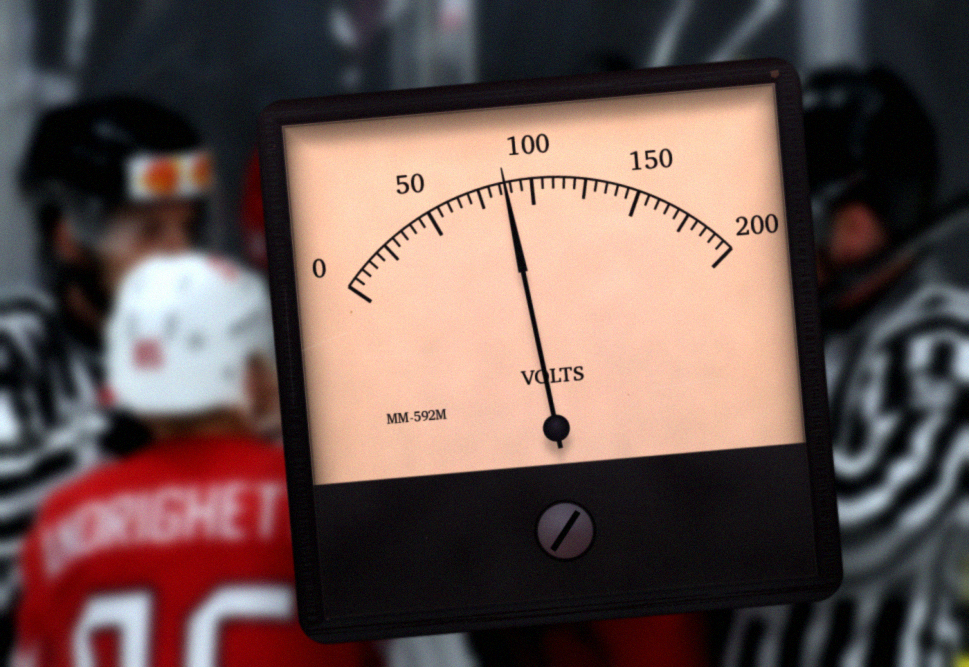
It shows 87.5 V
